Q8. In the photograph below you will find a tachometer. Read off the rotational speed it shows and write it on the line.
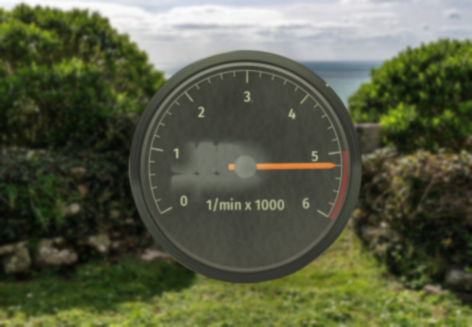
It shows 5200 rpm
